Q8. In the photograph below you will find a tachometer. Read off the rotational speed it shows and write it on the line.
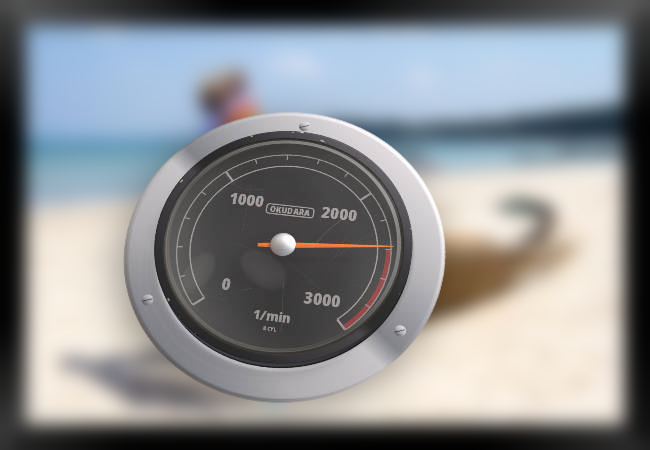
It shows 2400 rpm
